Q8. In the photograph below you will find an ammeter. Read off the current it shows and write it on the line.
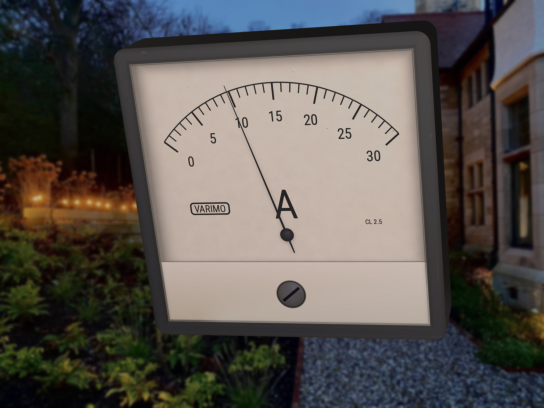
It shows 10 A
